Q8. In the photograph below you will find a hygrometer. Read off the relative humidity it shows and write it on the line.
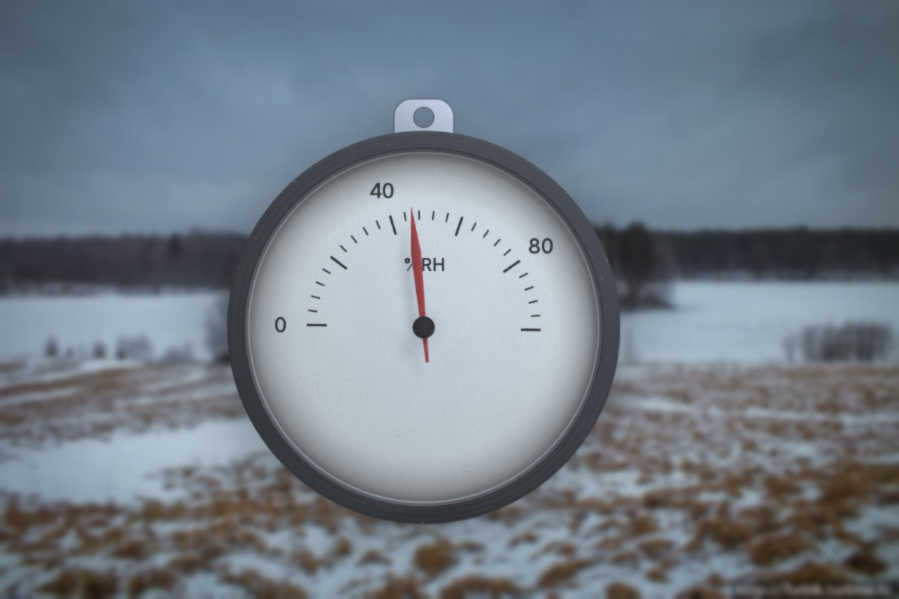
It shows 46 %
